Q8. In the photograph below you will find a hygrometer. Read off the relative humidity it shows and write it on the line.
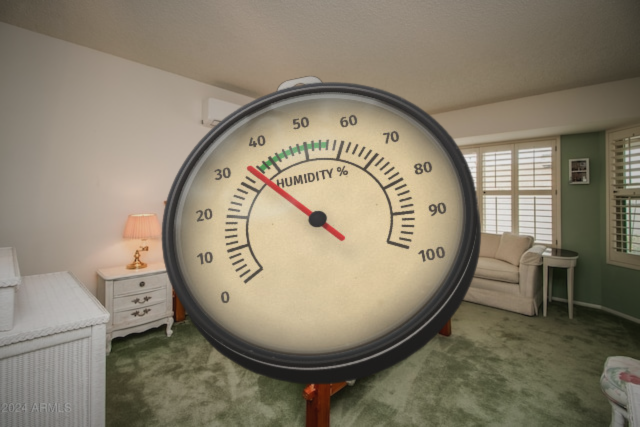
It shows 34 %
